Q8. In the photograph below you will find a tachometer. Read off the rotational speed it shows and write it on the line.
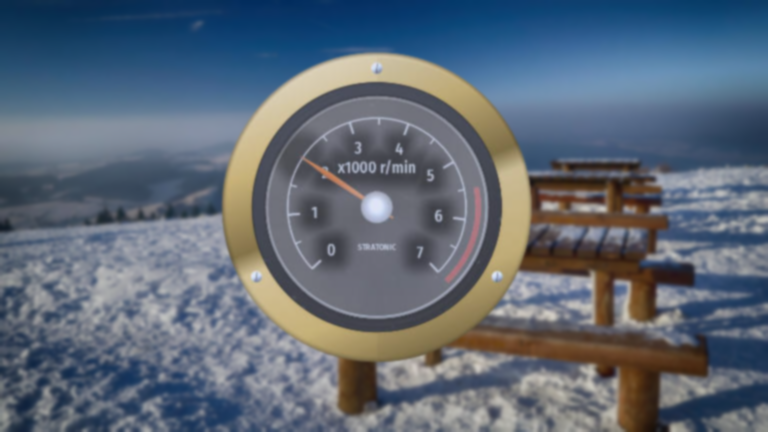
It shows 2000 rpm
